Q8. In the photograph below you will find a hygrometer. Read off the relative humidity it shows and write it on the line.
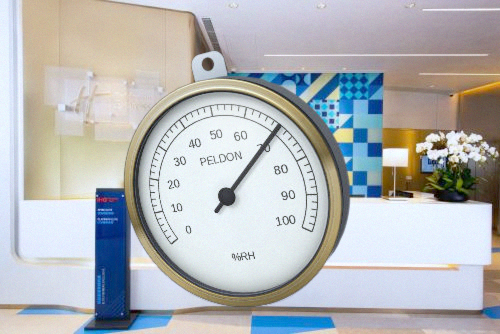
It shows 70 %
